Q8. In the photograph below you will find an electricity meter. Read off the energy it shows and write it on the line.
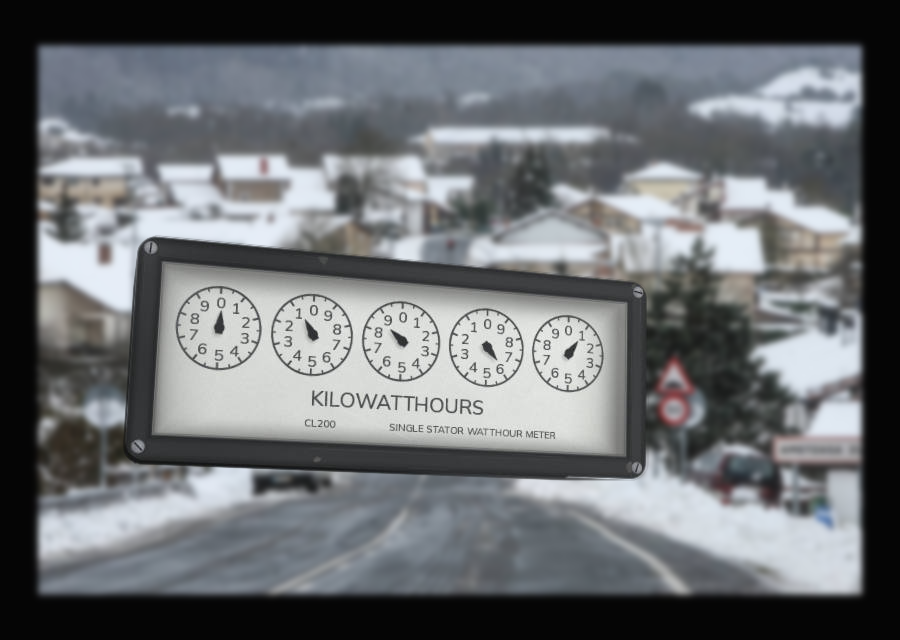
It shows 861 kWh
